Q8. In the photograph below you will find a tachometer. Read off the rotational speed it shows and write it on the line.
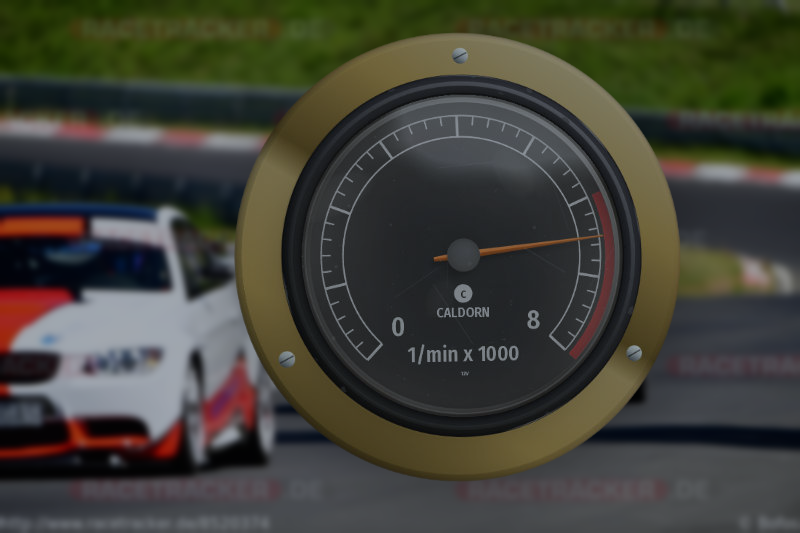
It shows 6500 rpm
